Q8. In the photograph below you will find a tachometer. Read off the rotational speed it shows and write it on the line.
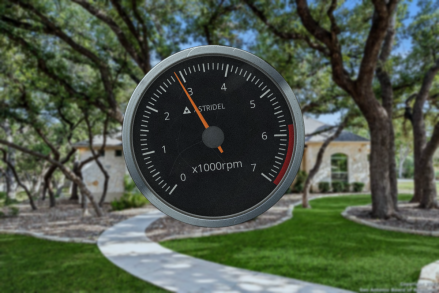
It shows 2900 rpm
